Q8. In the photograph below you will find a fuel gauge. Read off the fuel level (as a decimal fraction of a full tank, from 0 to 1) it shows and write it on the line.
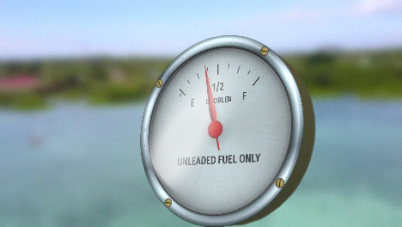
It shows 0.375
